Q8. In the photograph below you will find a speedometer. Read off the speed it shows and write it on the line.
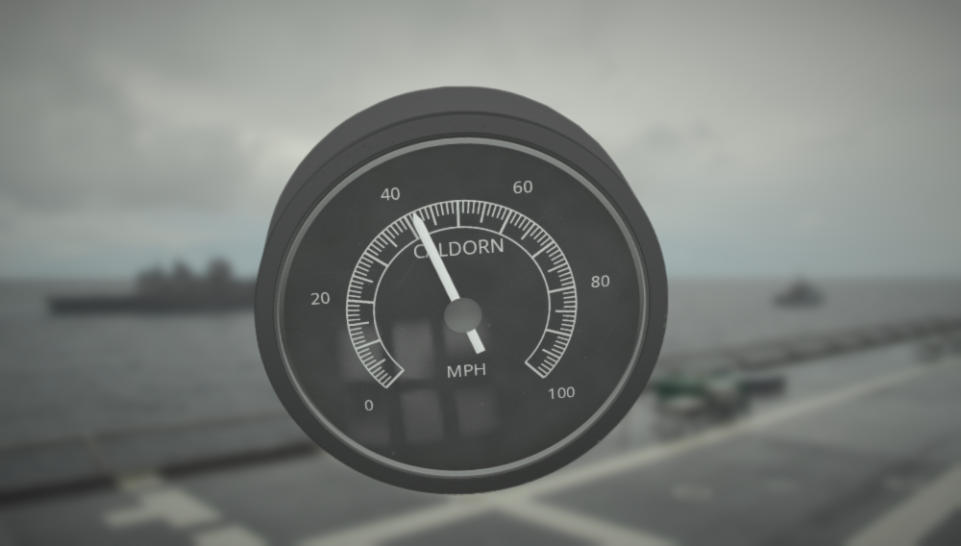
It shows 42 mph
